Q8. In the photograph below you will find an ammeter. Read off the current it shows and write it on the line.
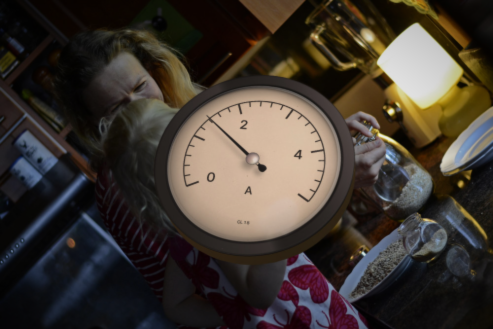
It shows 1.4 A
